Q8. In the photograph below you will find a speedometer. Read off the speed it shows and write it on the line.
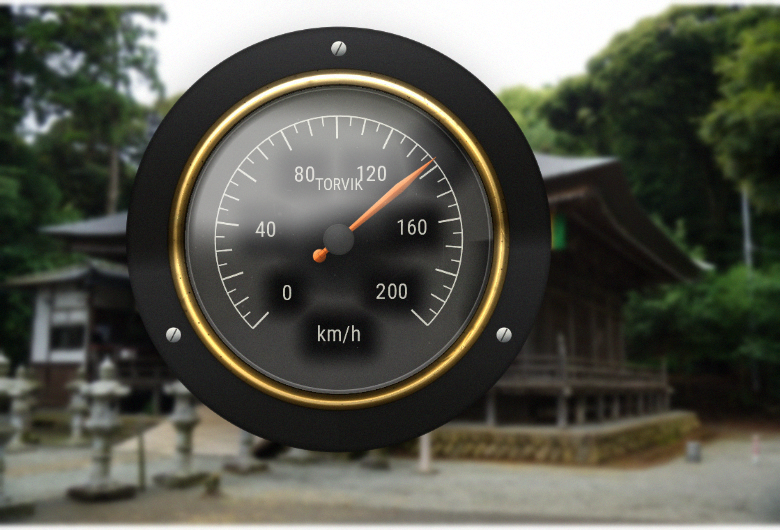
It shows 137.5 km/h
